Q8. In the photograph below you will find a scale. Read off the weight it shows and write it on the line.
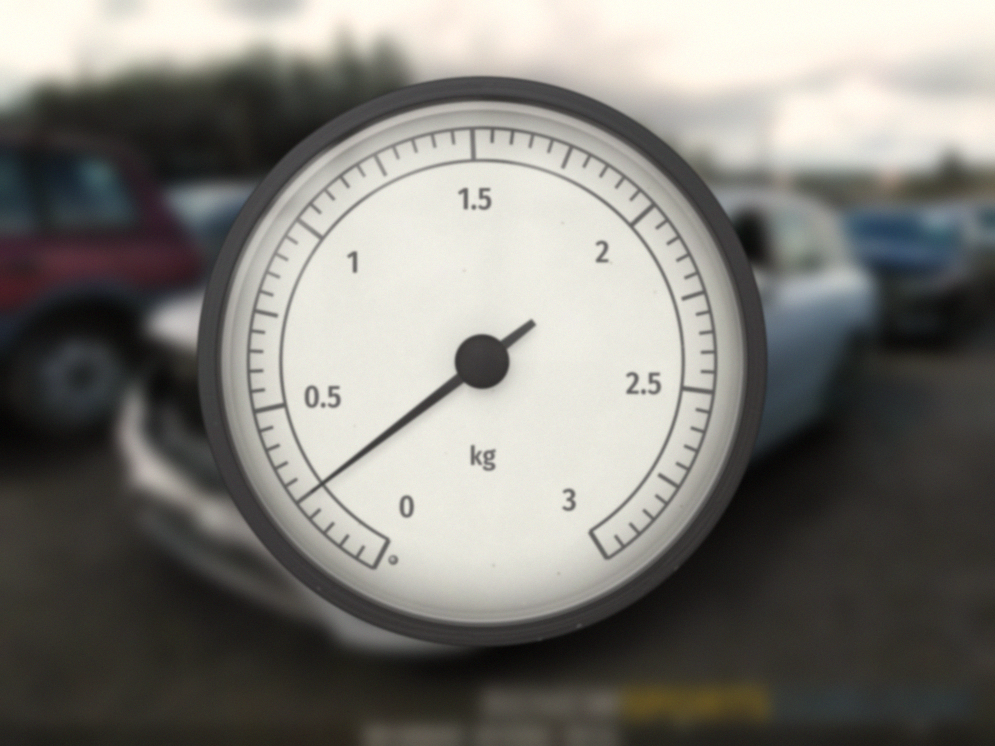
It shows 0.25 kg
